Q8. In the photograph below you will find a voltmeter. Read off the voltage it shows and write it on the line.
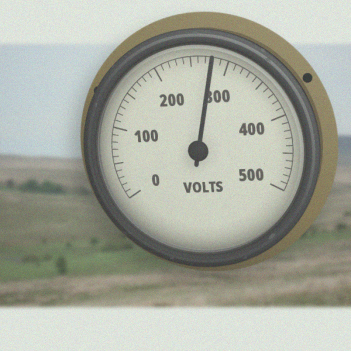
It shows 280 V
